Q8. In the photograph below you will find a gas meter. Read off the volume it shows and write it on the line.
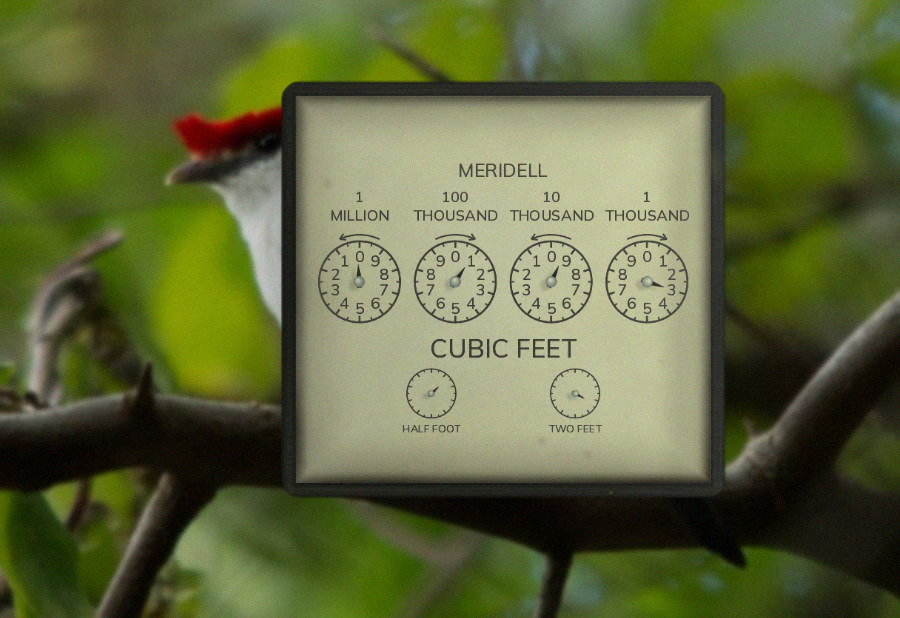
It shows 9300 ft³
